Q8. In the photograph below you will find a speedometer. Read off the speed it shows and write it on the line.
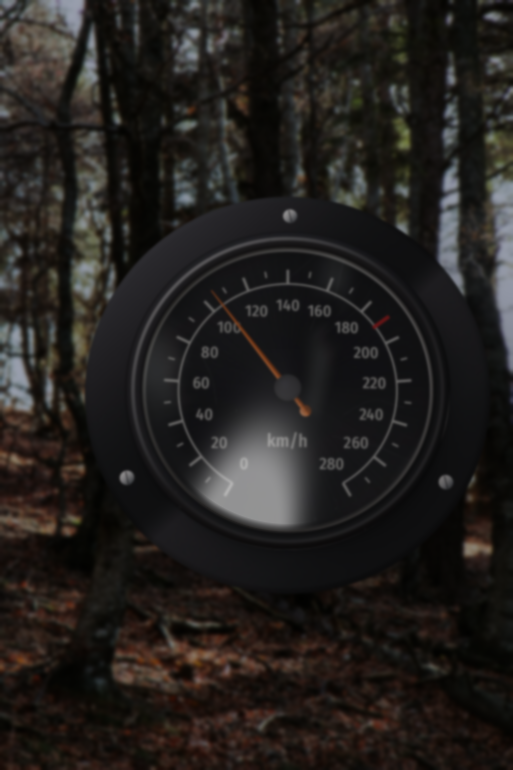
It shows 105 km/h
